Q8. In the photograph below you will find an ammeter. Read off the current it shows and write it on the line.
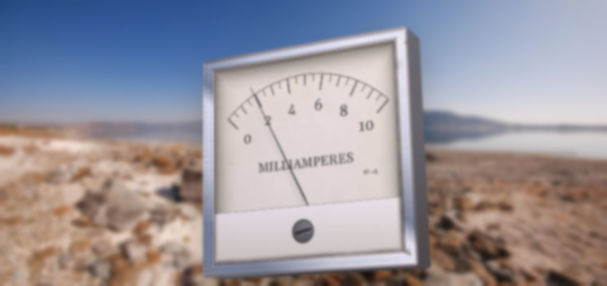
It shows 2 mA
